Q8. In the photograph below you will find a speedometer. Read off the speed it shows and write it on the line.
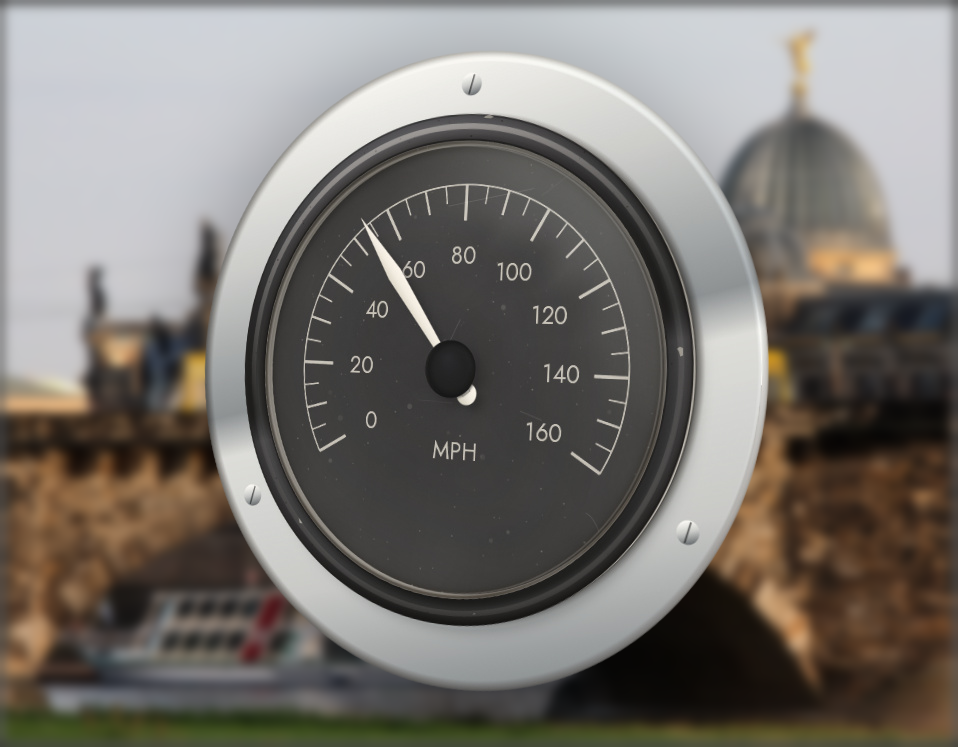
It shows 55 mph
